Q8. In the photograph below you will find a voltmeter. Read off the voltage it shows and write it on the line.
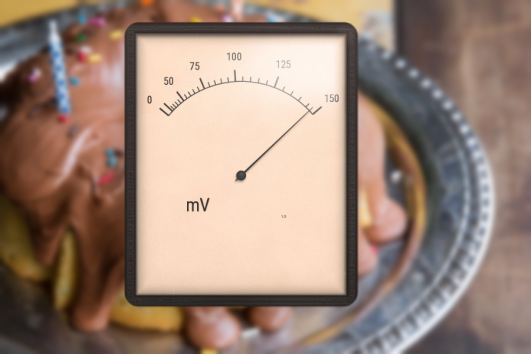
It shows 147.5 mV
